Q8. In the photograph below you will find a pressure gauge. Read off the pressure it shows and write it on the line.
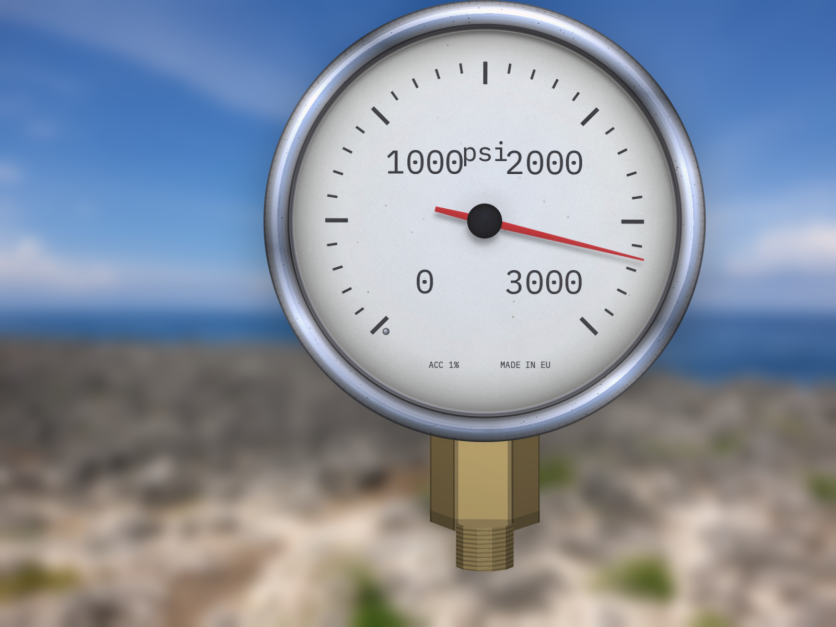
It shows 2650 psi
